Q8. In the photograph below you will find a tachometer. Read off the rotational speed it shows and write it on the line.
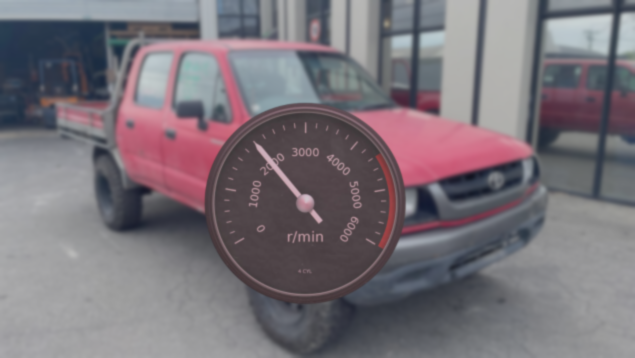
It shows 2000 rpm
